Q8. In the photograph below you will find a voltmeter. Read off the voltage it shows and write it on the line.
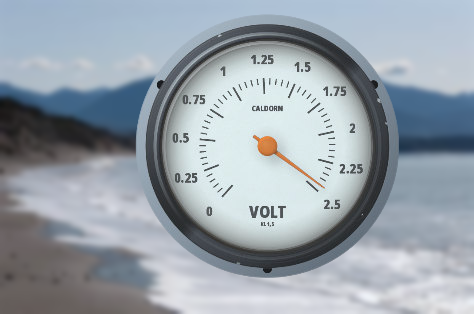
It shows 2.45 V
